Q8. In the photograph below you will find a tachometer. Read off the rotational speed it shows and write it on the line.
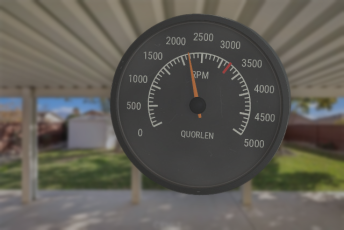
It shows 2200 rpm
